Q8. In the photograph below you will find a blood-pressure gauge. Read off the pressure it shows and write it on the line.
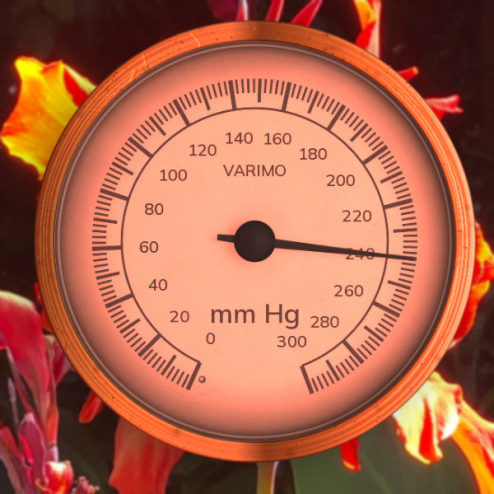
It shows 240 mmHg
